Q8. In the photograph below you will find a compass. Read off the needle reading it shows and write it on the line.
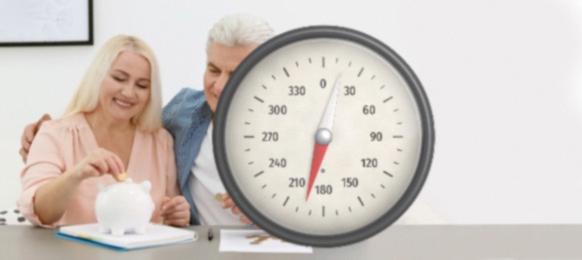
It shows 195 °
